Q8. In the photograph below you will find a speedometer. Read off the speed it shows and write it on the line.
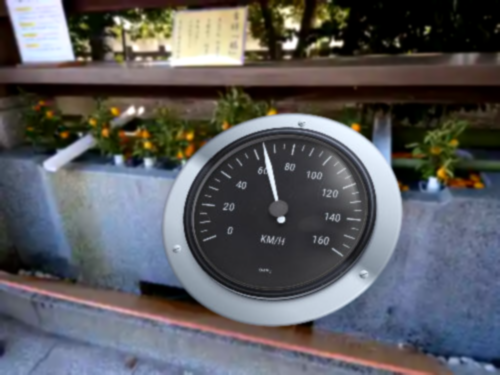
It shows 65 km/h
